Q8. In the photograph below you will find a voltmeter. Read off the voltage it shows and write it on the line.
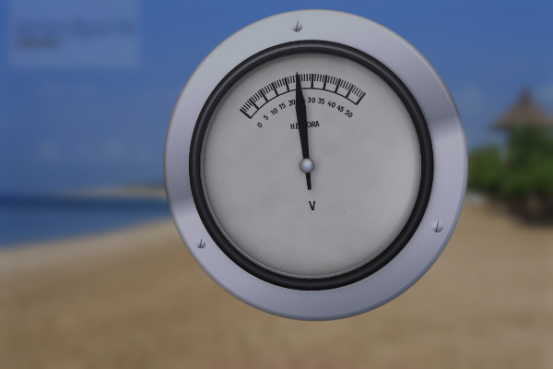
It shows 25 V
